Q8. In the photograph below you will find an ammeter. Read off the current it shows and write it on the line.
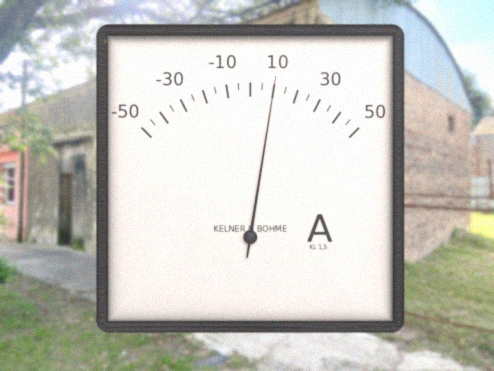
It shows 10 A
